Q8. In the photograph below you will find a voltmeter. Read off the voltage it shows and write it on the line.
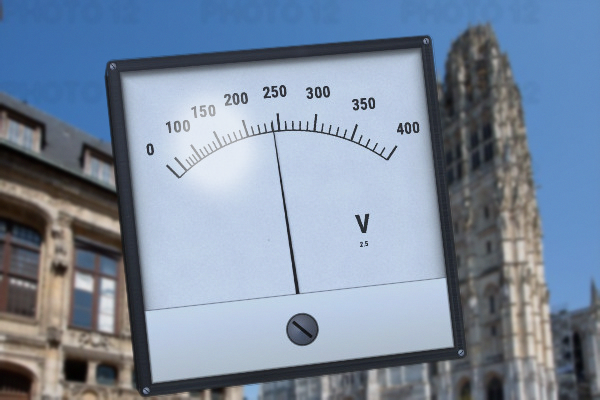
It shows 240 V
